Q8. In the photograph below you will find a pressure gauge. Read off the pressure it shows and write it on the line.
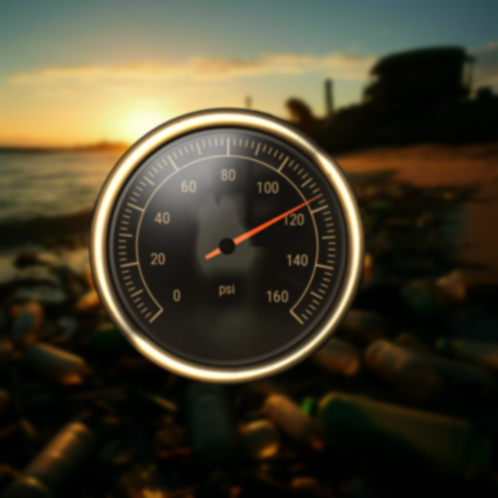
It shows 116 psi
